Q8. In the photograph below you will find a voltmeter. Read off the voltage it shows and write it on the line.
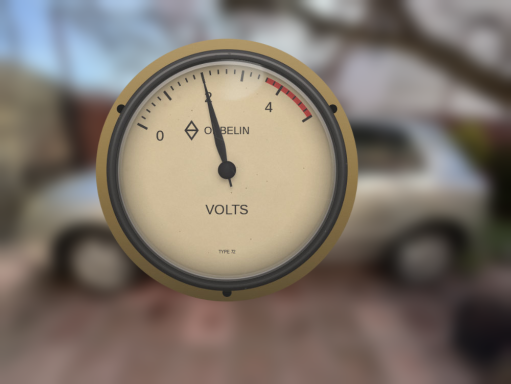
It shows 2 V
